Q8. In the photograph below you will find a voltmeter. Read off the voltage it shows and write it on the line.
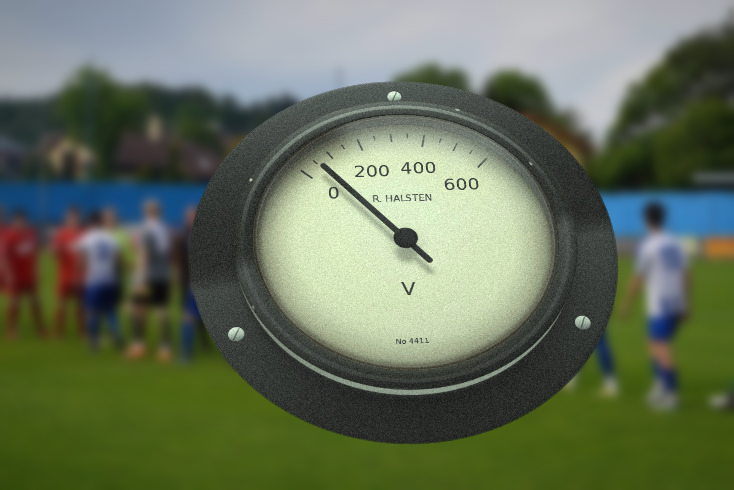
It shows 50 V
